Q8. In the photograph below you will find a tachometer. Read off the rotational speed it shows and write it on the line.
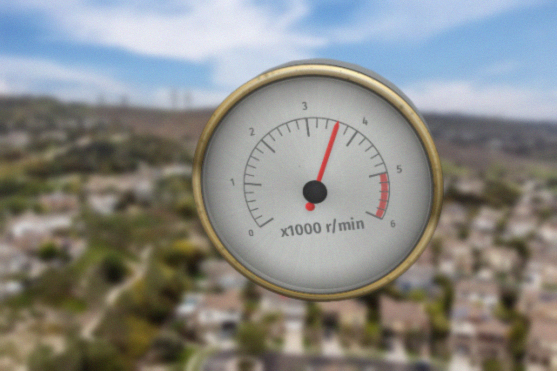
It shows 3600 rpm
